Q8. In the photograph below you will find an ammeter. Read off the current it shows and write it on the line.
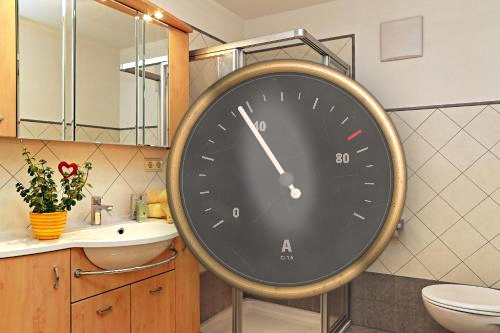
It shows 37.5 A
